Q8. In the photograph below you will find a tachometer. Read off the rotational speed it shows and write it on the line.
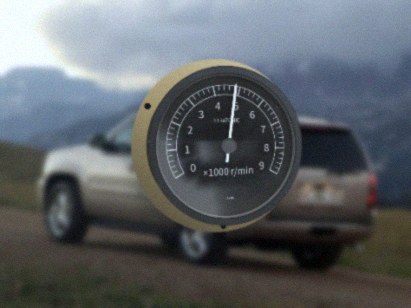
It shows 4800 rpm
